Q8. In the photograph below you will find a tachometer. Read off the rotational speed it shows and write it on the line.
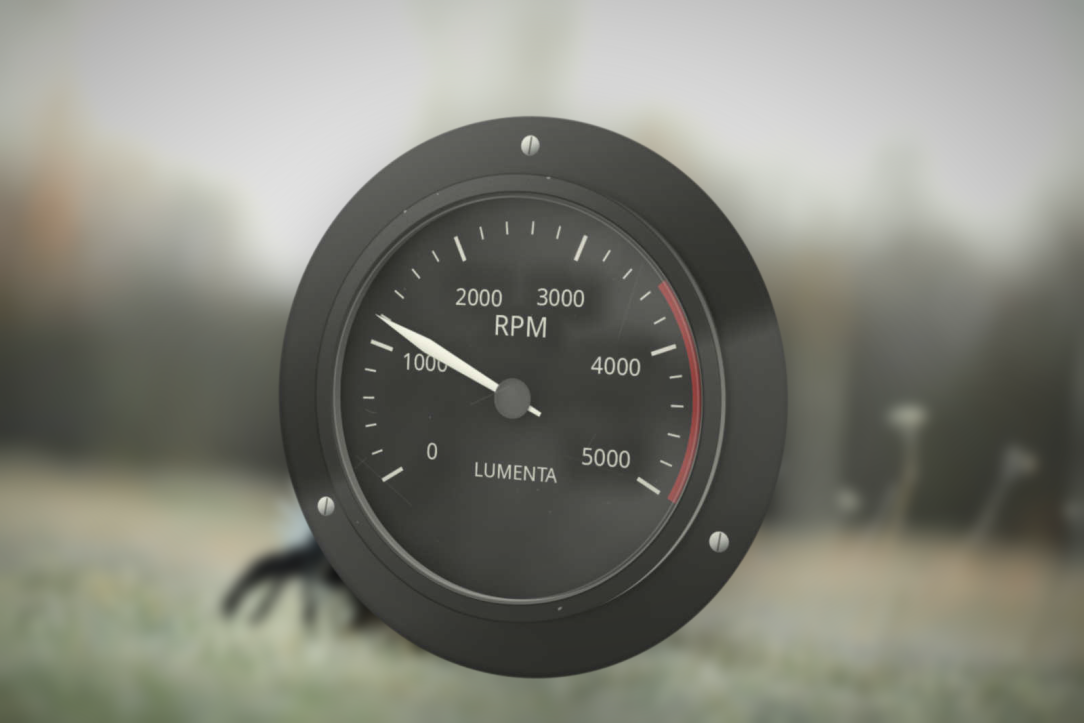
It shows 1200 rpm
